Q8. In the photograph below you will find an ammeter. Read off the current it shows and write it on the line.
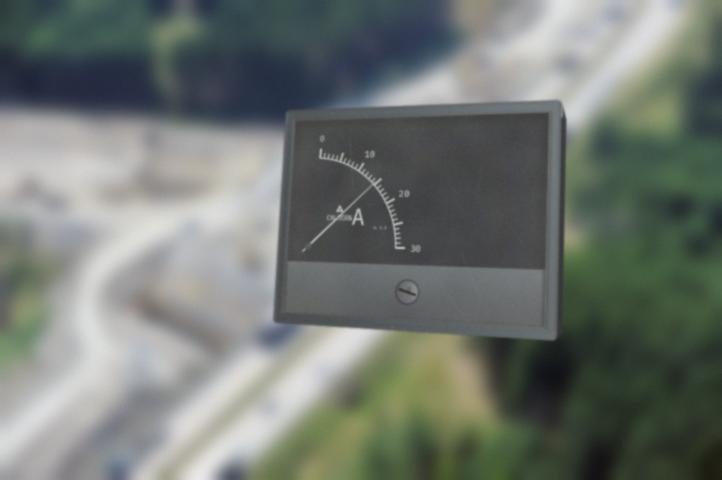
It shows 15 A
